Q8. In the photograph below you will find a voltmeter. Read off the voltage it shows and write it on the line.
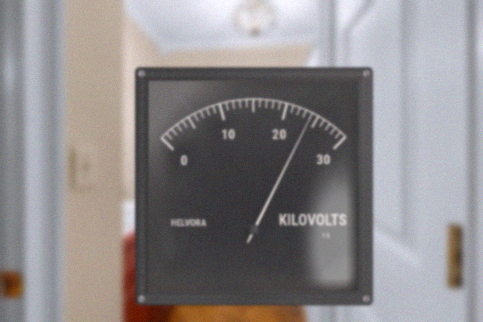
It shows 24 kV
